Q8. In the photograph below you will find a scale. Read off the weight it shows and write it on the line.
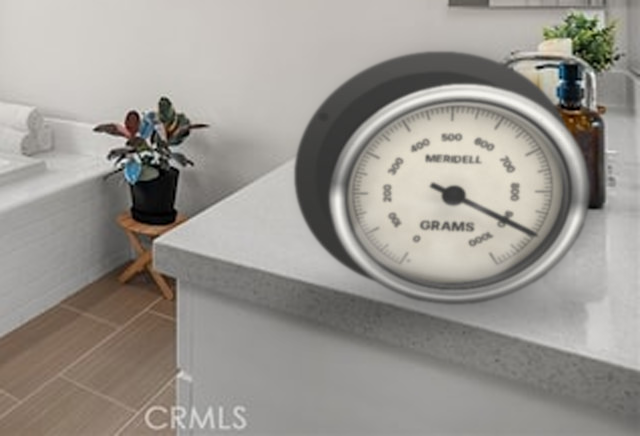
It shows 900 g
